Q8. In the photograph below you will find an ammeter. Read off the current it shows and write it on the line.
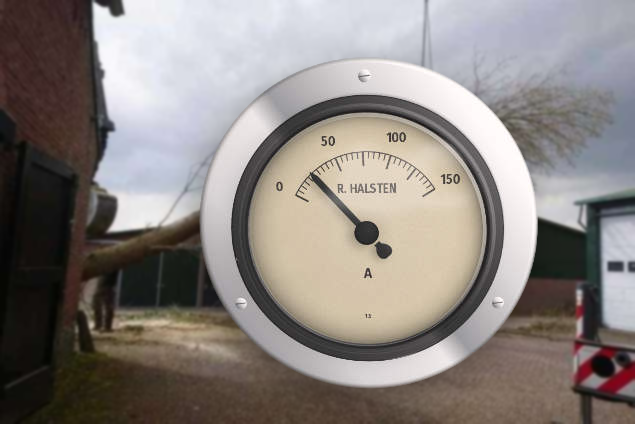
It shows 25 A
